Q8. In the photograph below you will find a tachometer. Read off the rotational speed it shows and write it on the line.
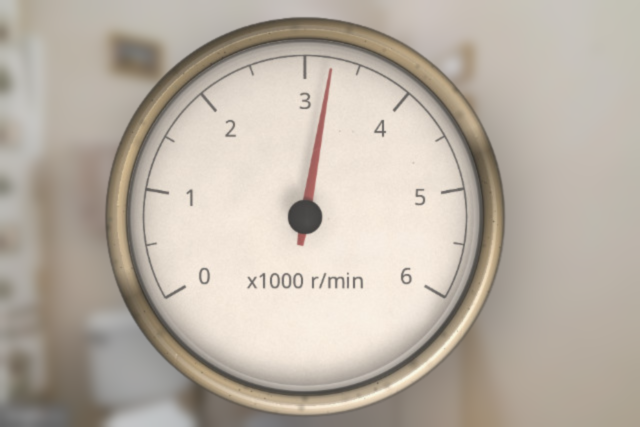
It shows 3250 rpm
